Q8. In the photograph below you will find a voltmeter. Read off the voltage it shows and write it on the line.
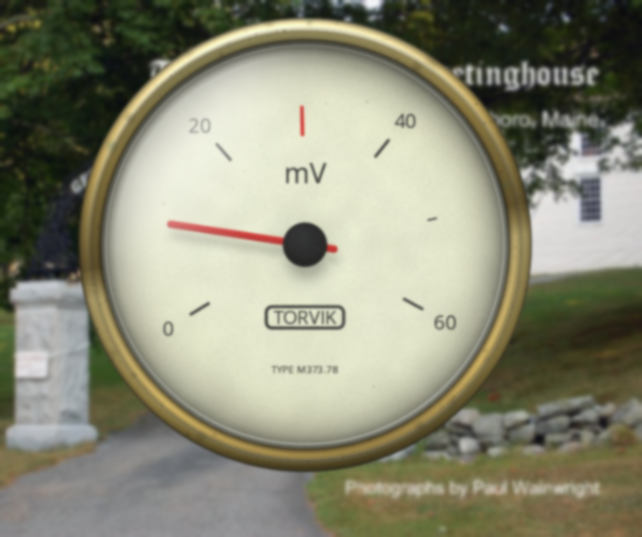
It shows 10 mV
